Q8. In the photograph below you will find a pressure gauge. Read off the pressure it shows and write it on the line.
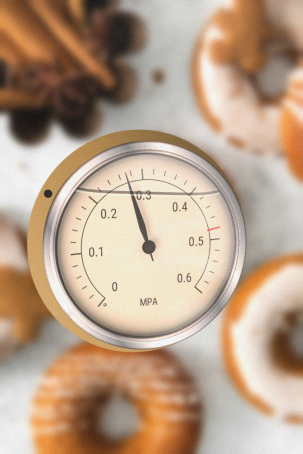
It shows 0.27 MPa
